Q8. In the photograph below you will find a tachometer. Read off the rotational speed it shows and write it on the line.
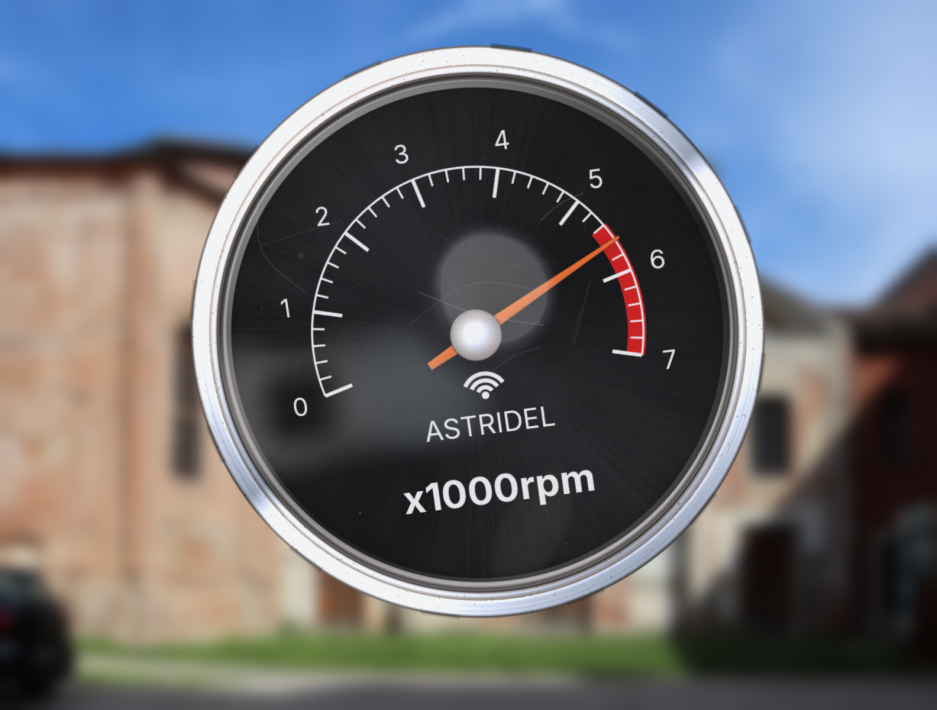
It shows 5600 rpm
